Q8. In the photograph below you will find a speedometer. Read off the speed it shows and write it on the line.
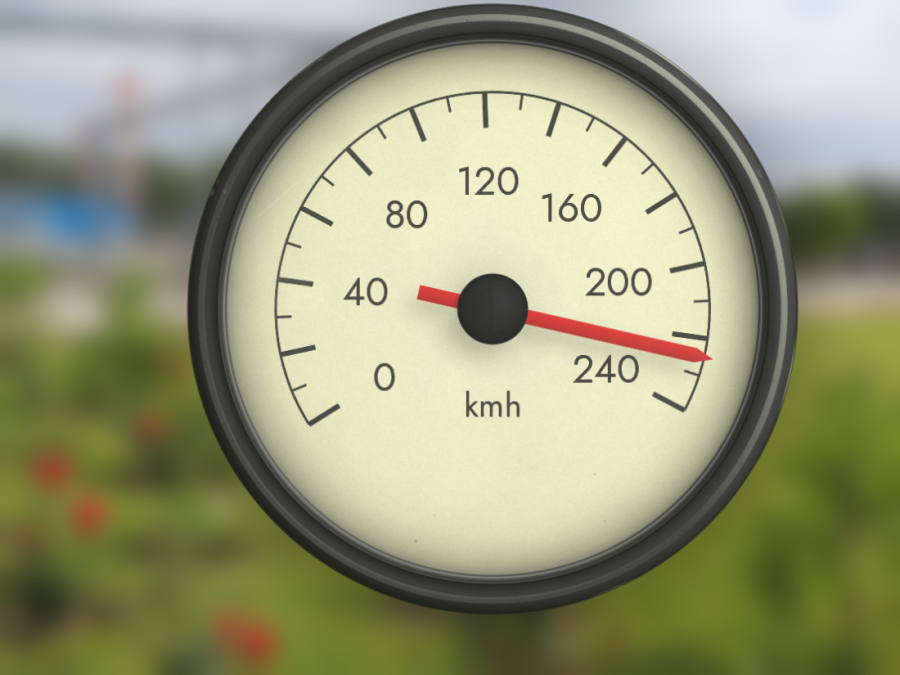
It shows 225 km/h
